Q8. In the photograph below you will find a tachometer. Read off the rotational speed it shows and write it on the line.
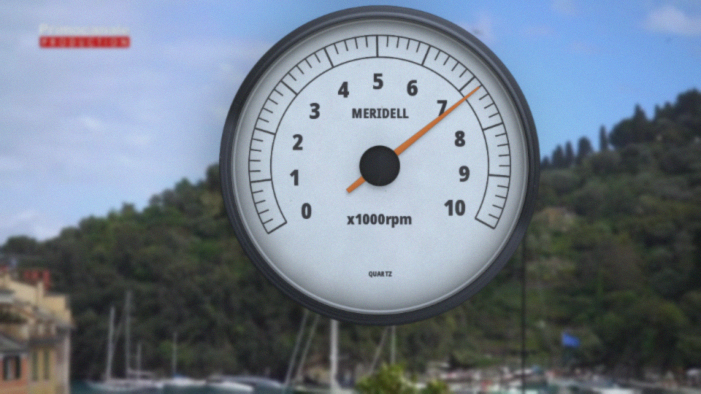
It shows 7200 rpm
